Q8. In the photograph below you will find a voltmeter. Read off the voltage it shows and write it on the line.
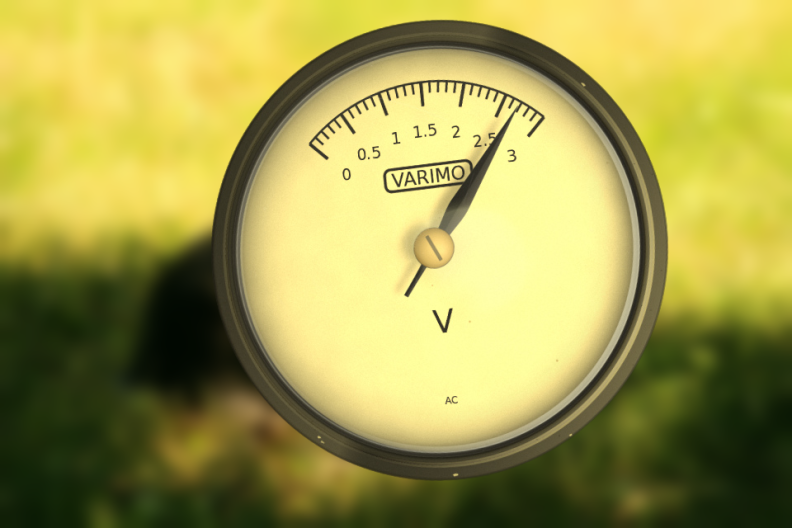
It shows 2.7 V
